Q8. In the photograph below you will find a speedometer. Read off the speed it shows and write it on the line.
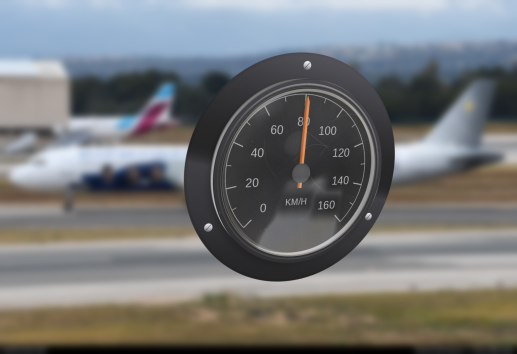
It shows 80 km/h
